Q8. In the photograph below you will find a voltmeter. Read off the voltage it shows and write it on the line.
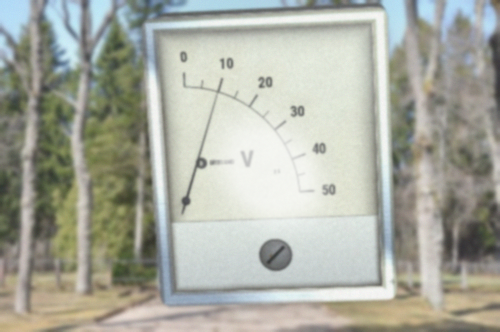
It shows 10 V
